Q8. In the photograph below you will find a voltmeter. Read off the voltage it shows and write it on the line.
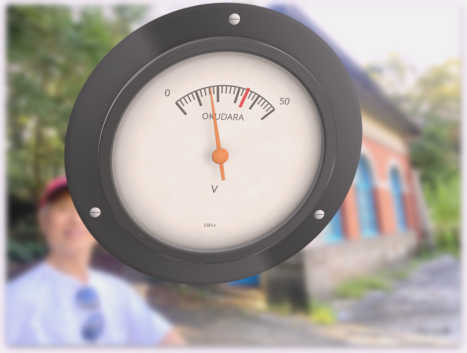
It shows 16 V
